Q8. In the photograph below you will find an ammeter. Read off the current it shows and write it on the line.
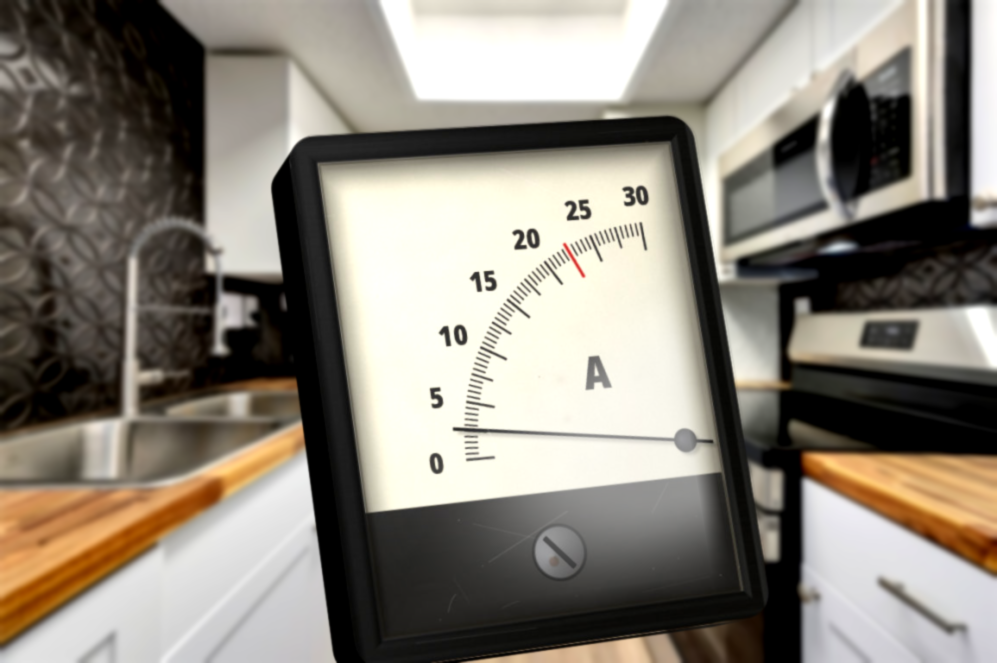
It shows 2.5 A
